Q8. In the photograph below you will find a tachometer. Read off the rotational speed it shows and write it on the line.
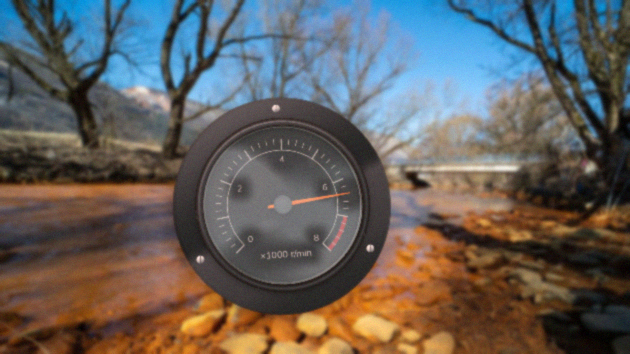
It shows 6400 rpm
